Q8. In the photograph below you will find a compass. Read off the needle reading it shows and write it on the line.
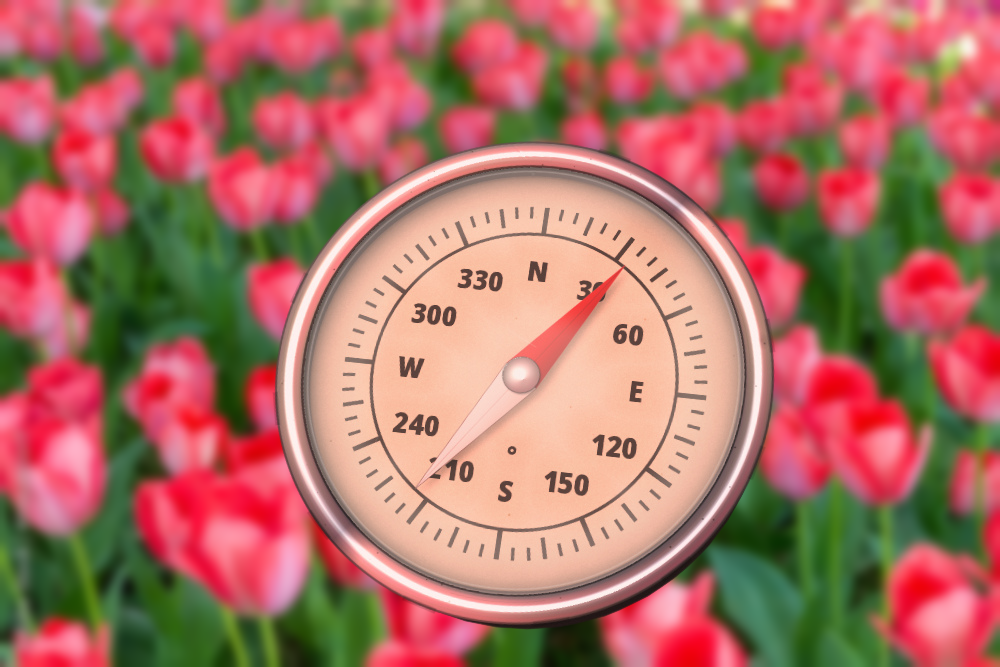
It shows 35 °
